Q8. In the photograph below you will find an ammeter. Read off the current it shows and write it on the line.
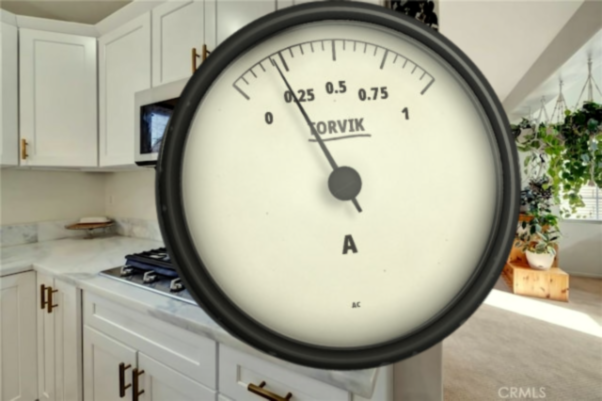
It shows 0.2 A
